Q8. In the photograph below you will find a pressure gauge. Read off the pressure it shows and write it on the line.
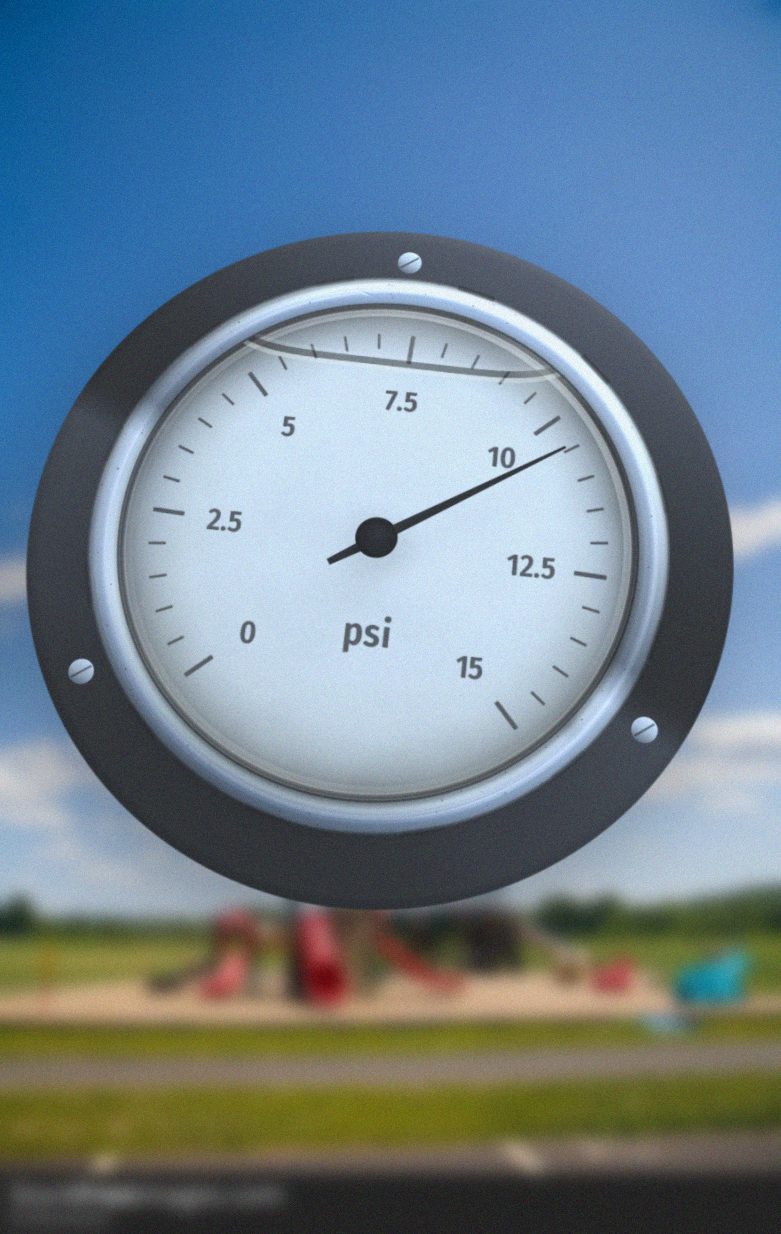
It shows 10.5 psi
